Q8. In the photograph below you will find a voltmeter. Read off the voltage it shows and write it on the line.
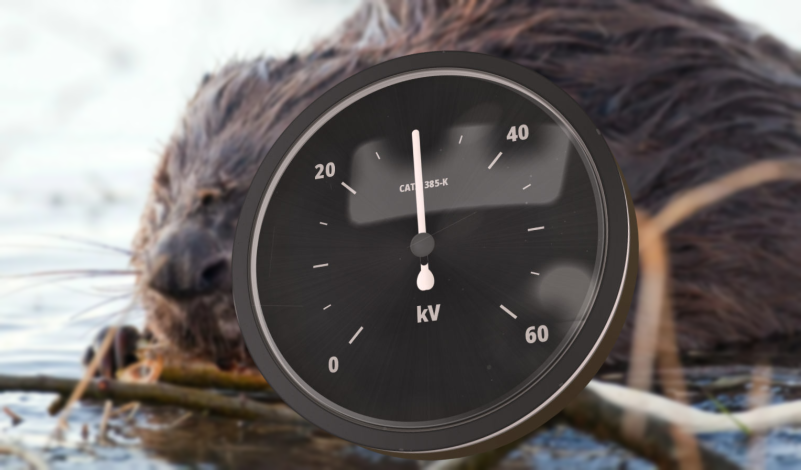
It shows 30 kV
